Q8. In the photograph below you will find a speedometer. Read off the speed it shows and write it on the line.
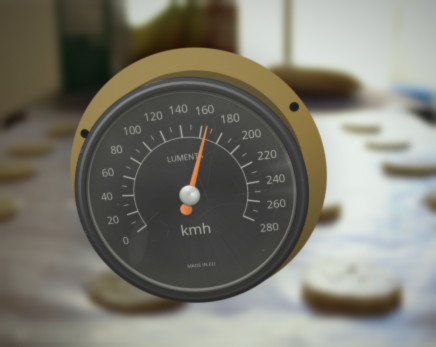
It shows 165 km/h
